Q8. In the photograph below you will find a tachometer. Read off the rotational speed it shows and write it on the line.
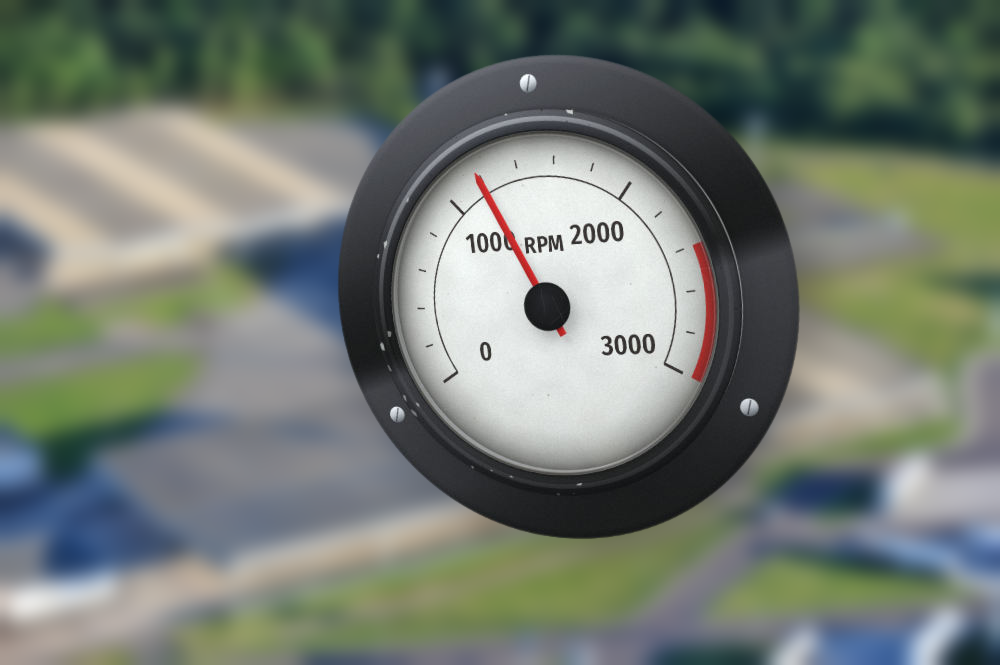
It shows 1200 rpm
